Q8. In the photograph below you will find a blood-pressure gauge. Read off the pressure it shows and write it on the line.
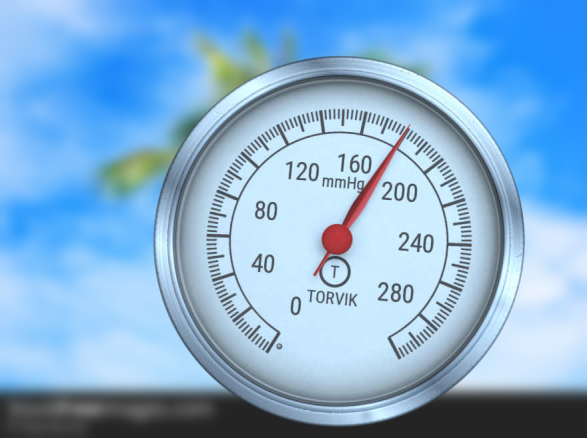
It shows 180 mmHg
